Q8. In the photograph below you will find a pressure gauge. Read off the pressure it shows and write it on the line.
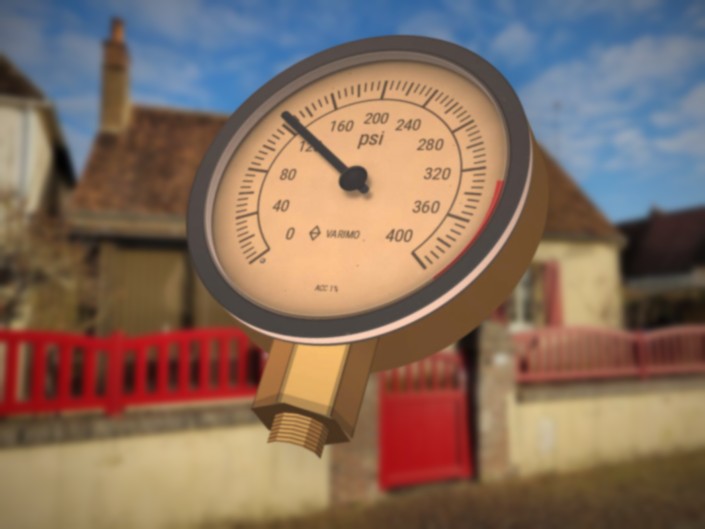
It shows 125 psi
